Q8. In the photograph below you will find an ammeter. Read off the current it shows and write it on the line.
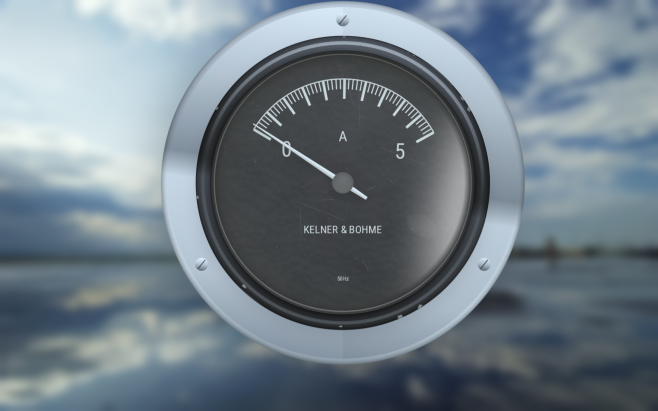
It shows 0.1 A
